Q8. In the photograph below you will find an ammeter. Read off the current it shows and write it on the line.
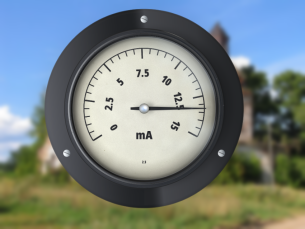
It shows 13.25 mA
